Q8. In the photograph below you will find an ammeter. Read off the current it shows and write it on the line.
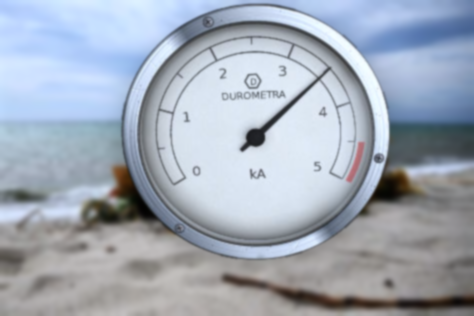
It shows 3.5 kA
